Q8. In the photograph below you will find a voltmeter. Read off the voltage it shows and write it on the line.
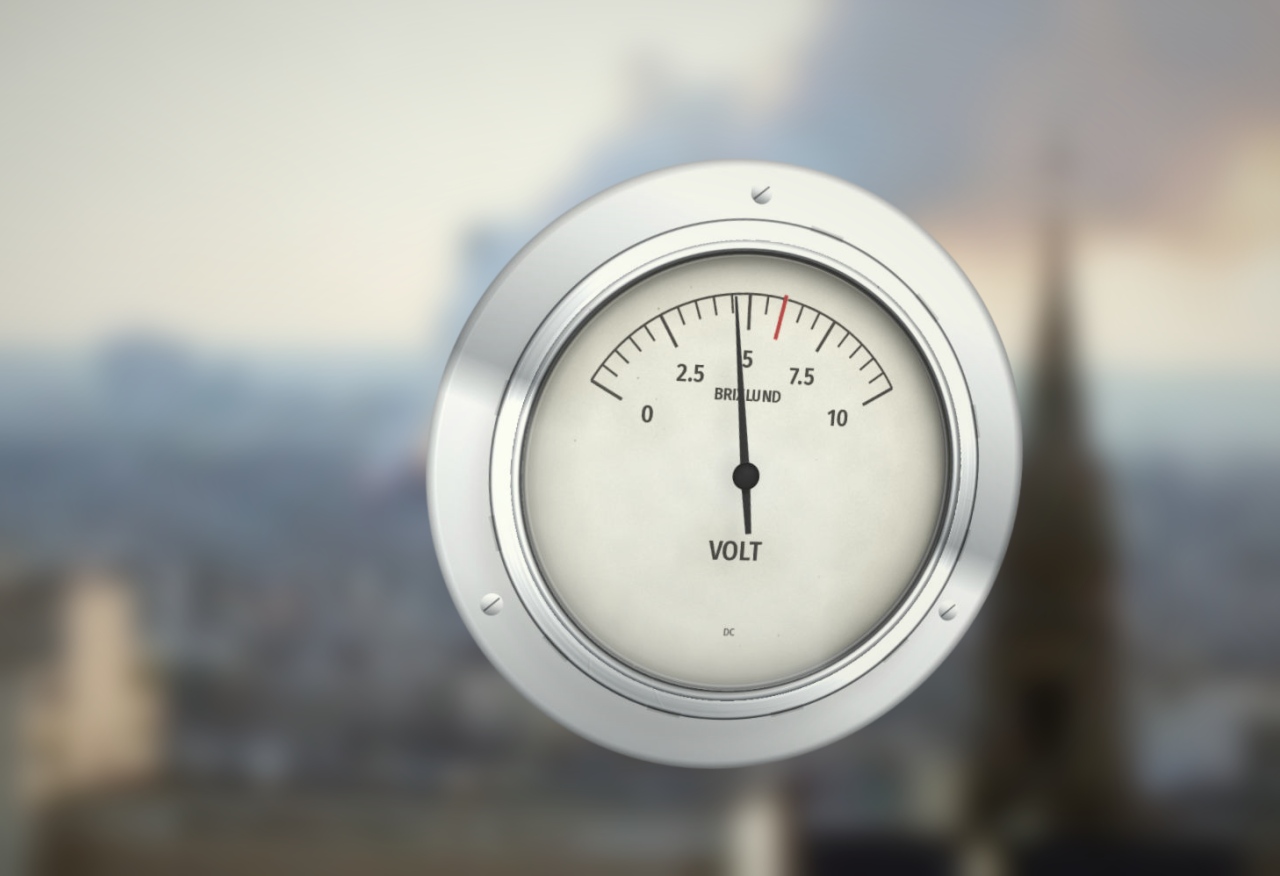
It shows 4.5 V
